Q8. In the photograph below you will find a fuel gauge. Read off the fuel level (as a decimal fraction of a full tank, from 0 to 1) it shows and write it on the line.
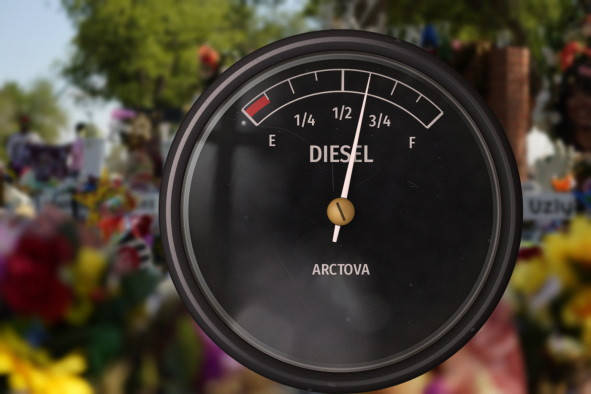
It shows 0.625
